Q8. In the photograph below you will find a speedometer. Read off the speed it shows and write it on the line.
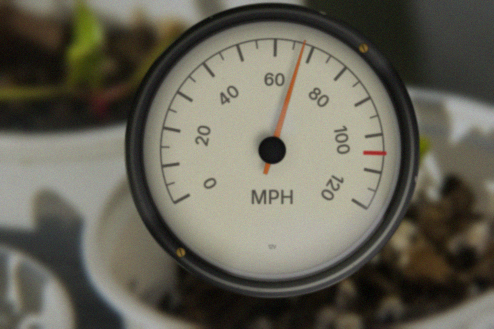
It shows 67.5 mph
